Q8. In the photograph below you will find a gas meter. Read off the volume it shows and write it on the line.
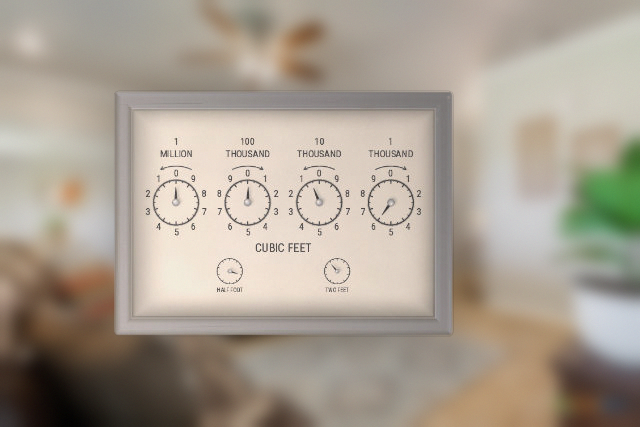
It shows 600 ft³
